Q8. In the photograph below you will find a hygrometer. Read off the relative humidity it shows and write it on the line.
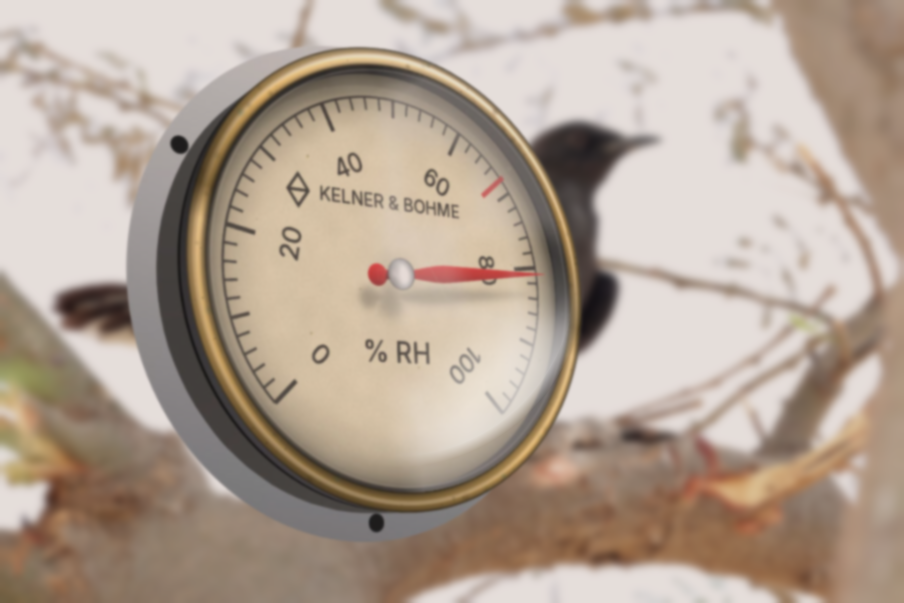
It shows 81 %
